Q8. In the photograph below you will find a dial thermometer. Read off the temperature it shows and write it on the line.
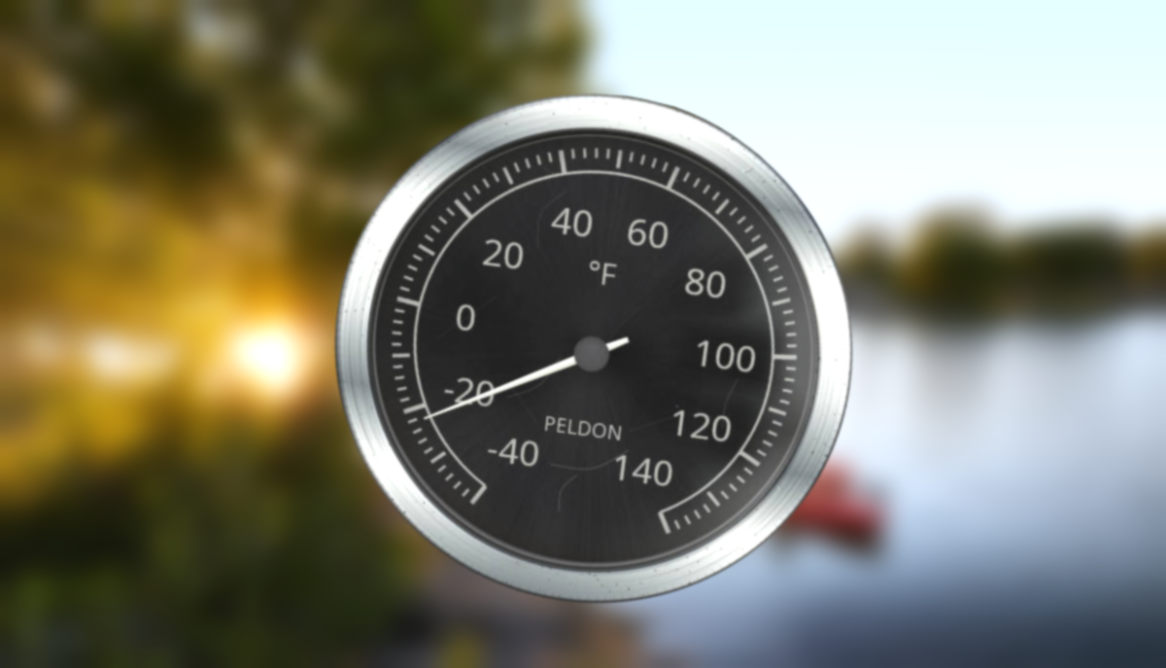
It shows -22 °F
